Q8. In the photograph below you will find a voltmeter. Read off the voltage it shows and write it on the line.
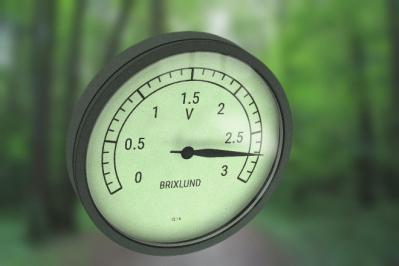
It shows 2.7 V
